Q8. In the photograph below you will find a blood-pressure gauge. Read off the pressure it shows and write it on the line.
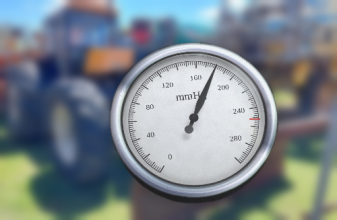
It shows 180 mmHg
